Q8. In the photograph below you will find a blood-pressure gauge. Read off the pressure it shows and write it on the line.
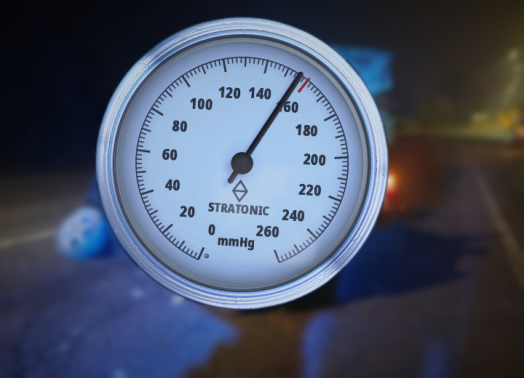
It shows 156 mmHg
